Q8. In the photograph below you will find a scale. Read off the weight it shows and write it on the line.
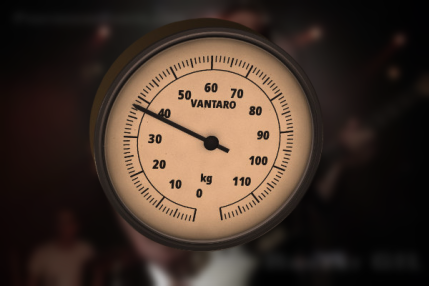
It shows 38 kg
